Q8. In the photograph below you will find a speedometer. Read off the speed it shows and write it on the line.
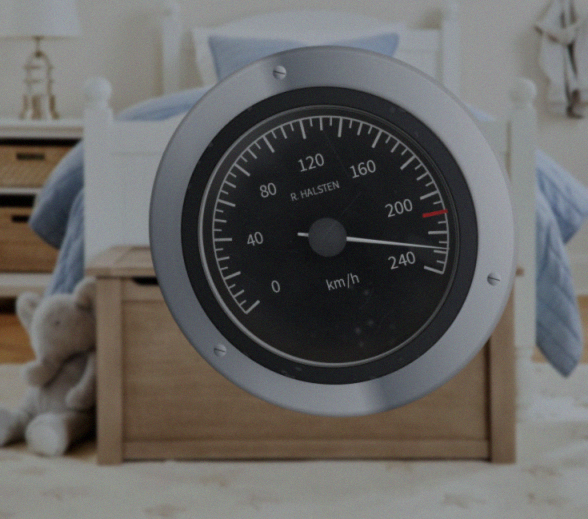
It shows 227.5 km/h
